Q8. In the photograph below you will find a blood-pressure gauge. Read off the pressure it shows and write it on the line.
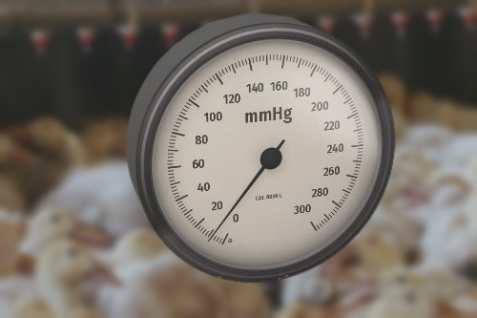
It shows 10 mmHg
